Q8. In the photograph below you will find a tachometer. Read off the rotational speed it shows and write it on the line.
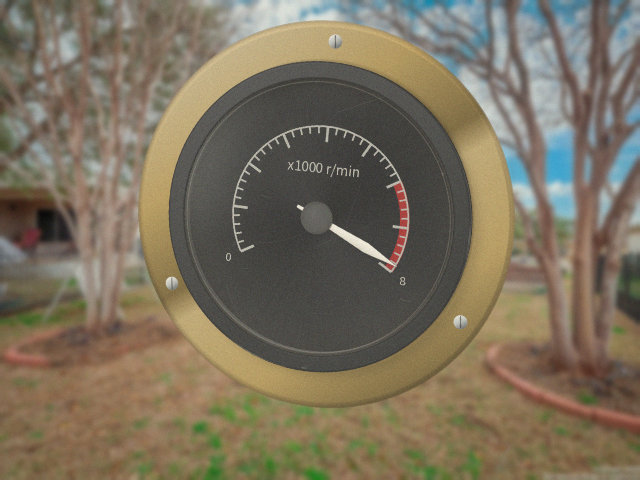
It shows 7800 rpm
